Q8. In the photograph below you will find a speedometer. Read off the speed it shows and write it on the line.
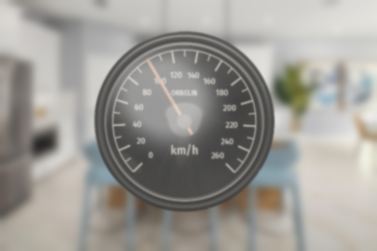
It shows 100 km/h
